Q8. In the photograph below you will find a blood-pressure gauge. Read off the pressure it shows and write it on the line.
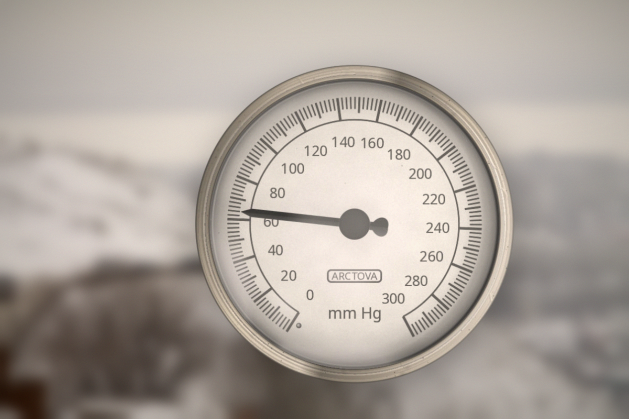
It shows 64 mmHg
